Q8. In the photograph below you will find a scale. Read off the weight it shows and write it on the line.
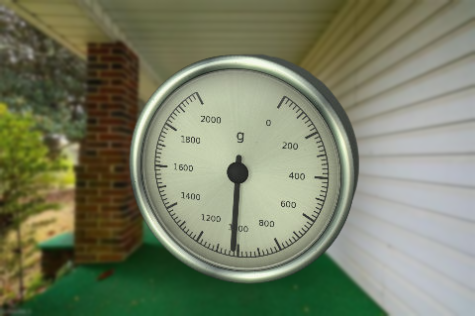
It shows 1020 g
